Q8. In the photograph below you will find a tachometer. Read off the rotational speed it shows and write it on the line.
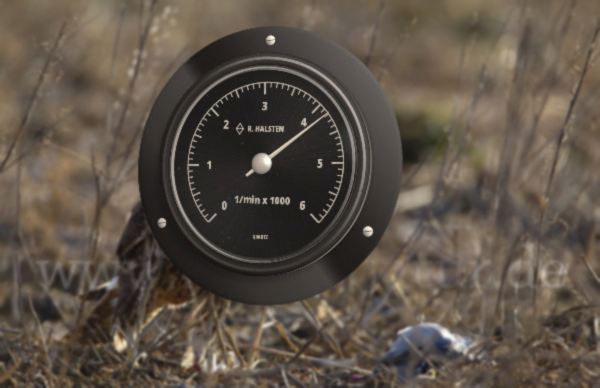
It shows 4200 rpm
